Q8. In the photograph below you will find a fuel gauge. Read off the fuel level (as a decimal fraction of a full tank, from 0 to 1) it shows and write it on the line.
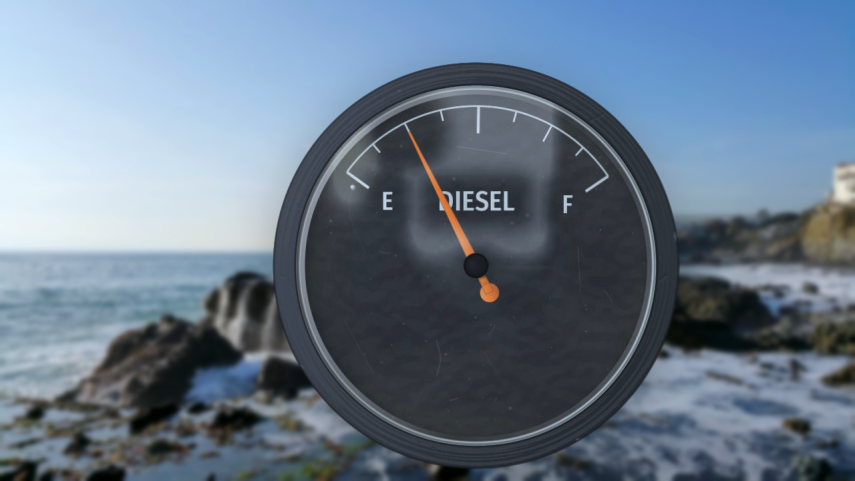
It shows 0.25
